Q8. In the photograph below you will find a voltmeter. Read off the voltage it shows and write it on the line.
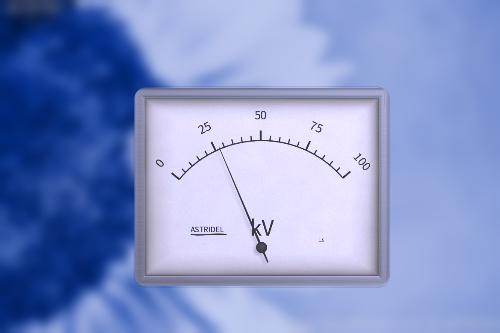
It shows 27.5 kV
